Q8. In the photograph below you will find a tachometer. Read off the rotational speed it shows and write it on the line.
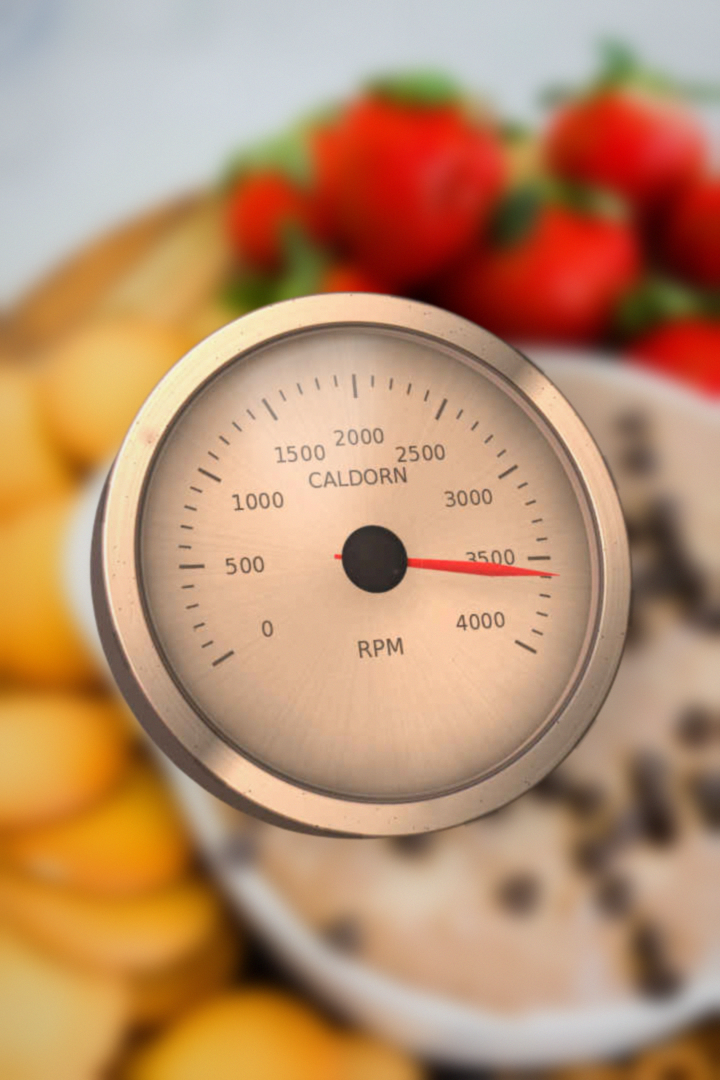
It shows 3600 rpm
